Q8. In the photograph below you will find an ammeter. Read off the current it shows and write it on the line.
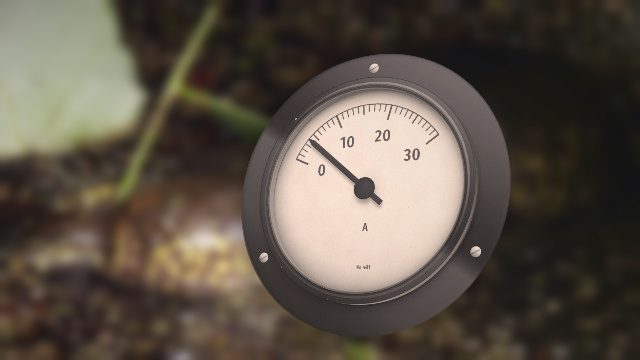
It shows 4 A
